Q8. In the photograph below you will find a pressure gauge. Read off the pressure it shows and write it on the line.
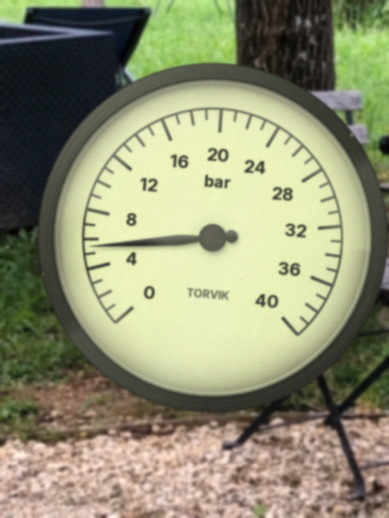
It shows 5.5 bar
